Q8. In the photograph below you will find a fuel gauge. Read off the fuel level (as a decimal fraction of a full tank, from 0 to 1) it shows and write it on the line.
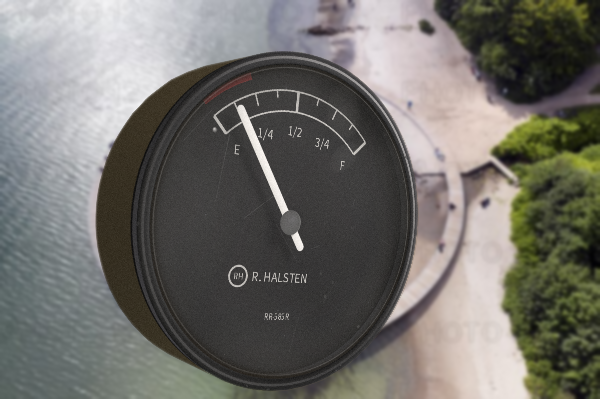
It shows 0.125
